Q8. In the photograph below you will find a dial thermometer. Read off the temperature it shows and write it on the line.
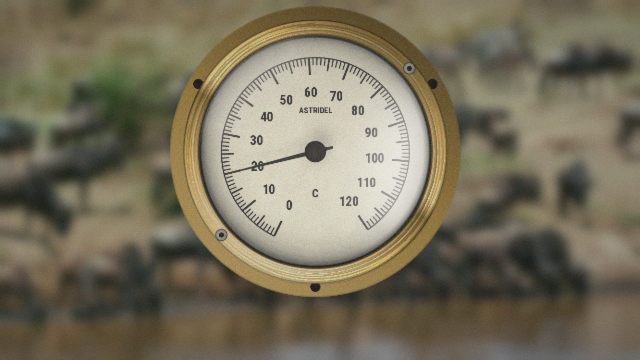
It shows 20 °C
